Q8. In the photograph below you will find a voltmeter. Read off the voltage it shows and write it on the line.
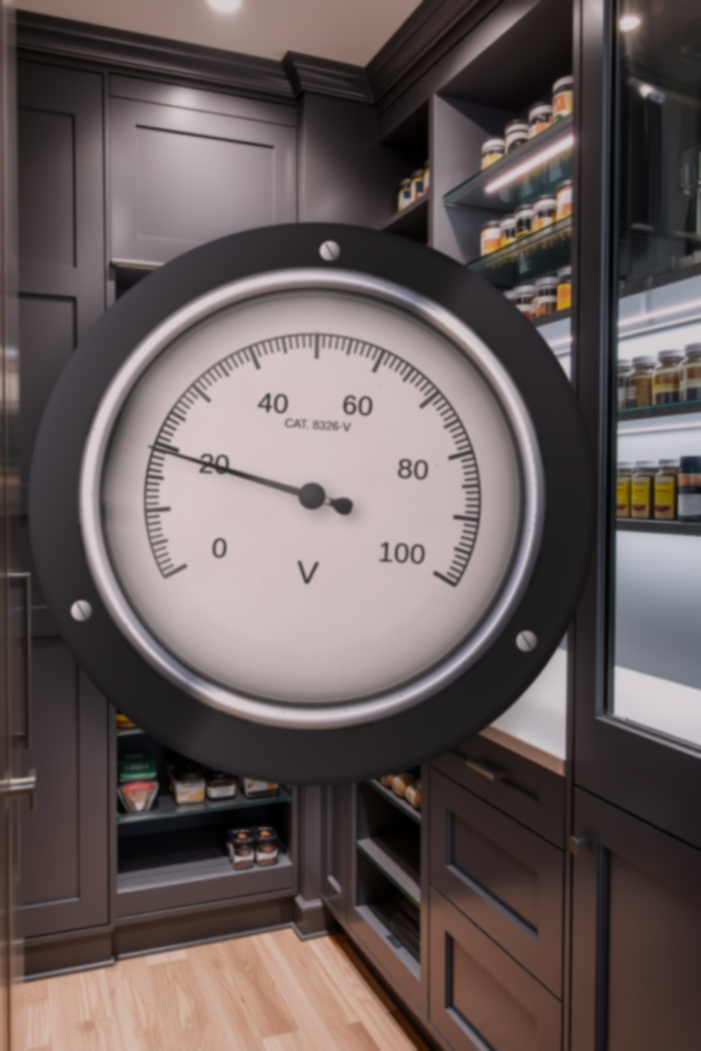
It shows 19 V
